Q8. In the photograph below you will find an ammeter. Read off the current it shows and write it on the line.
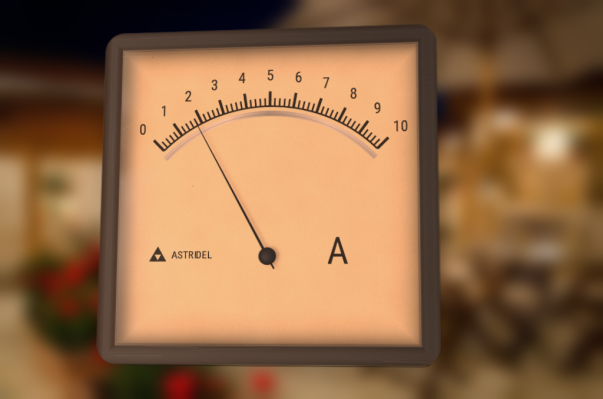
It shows 1.8 A
